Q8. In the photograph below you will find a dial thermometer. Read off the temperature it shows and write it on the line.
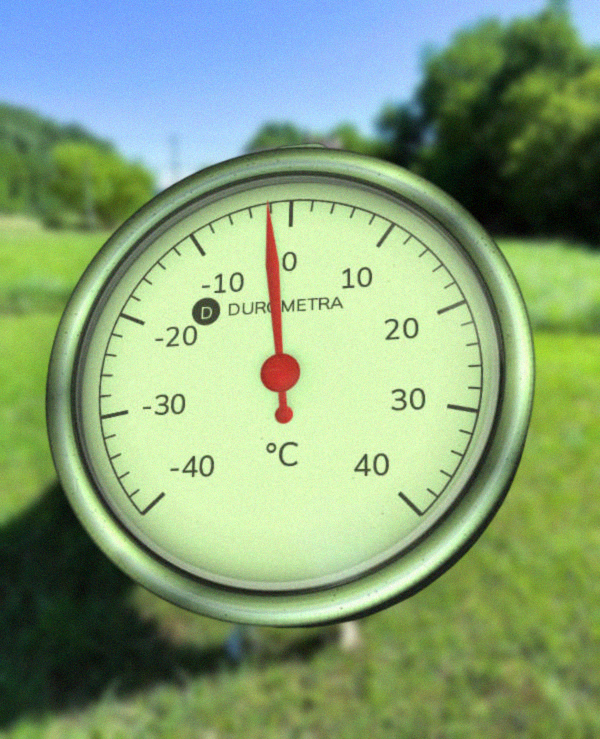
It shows -2 °C
